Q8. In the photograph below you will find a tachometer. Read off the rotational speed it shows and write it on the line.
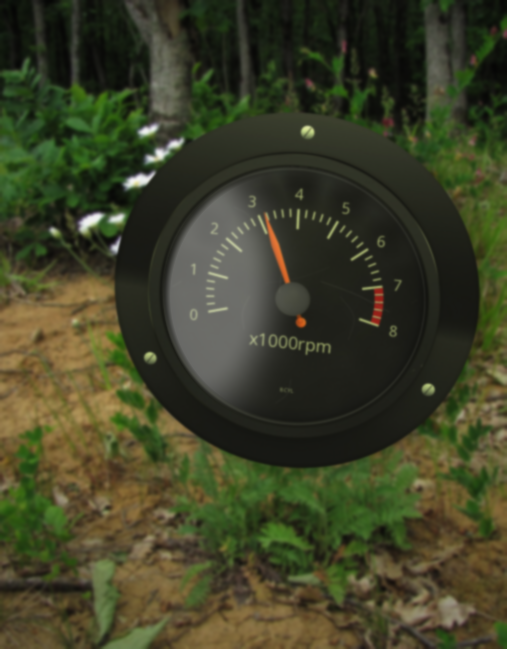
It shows 3200 rpm
